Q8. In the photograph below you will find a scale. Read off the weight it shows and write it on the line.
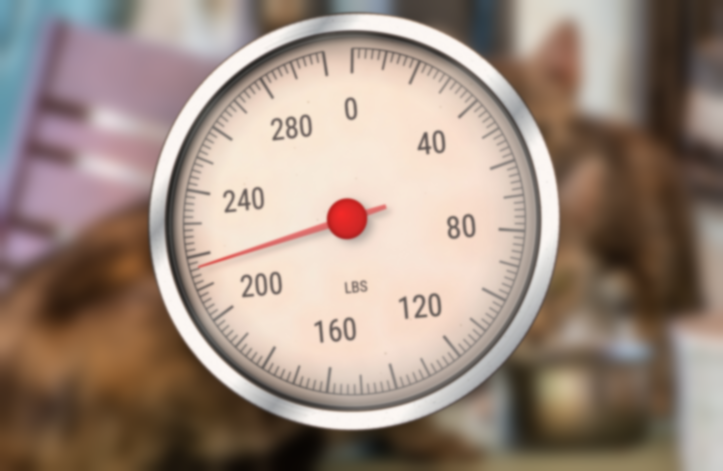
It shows 216 lb
